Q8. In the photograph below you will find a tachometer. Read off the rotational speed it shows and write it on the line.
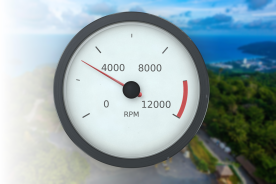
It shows 3000 rpm
